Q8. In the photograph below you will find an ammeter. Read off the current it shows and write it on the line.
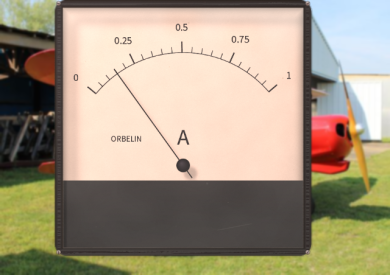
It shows 0.15 A
